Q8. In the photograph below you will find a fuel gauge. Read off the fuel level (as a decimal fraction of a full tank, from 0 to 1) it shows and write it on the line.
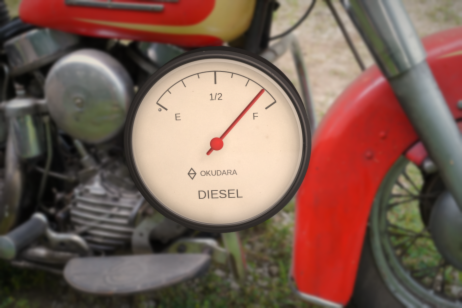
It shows 0.875
